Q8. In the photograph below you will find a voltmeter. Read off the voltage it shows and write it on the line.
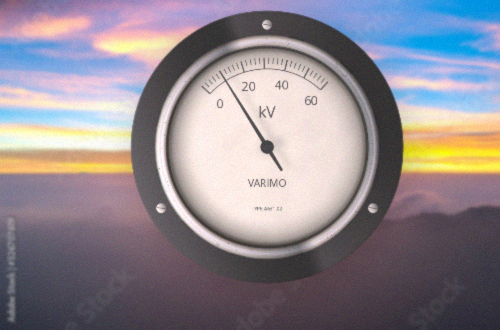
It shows 10 kV
